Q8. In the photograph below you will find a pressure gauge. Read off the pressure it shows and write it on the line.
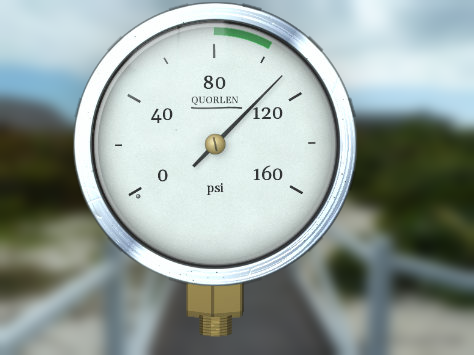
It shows 110 psi
